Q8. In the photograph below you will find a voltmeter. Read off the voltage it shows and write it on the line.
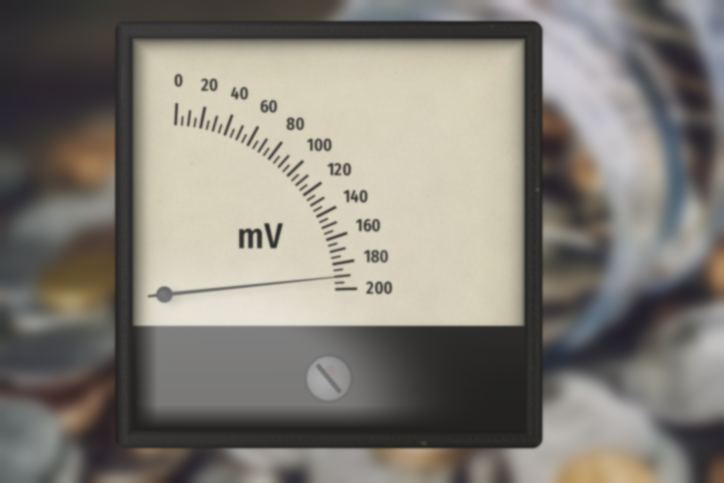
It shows 190 mV
